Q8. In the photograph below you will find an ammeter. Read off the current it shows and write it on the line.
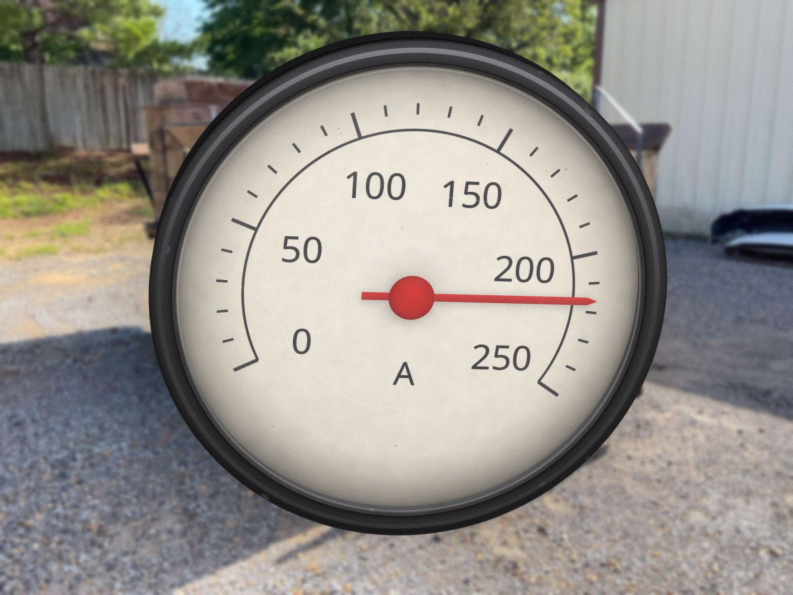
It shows 215 A
